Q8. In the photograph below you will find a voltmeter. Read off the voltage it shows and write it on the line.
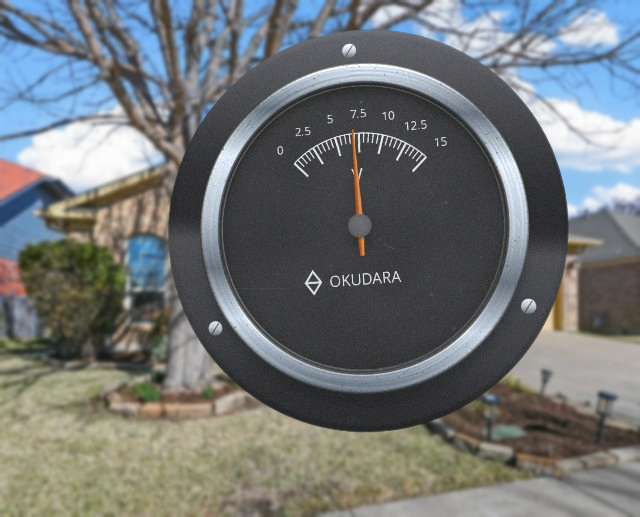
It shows 7 V
